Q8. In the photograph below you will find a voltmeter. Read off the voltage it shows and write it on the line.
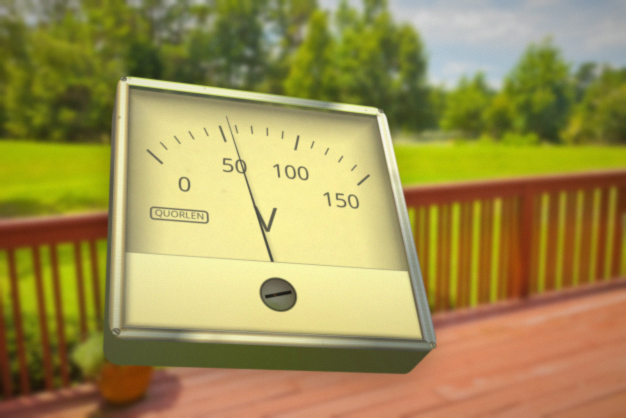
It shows 55 V
